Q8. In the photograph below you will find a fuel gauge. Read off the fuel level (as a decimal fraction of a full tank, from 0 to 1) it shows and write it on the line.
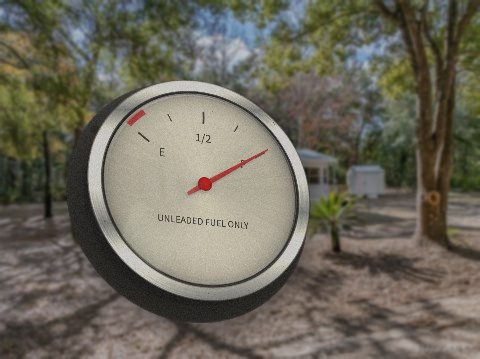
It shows 1
